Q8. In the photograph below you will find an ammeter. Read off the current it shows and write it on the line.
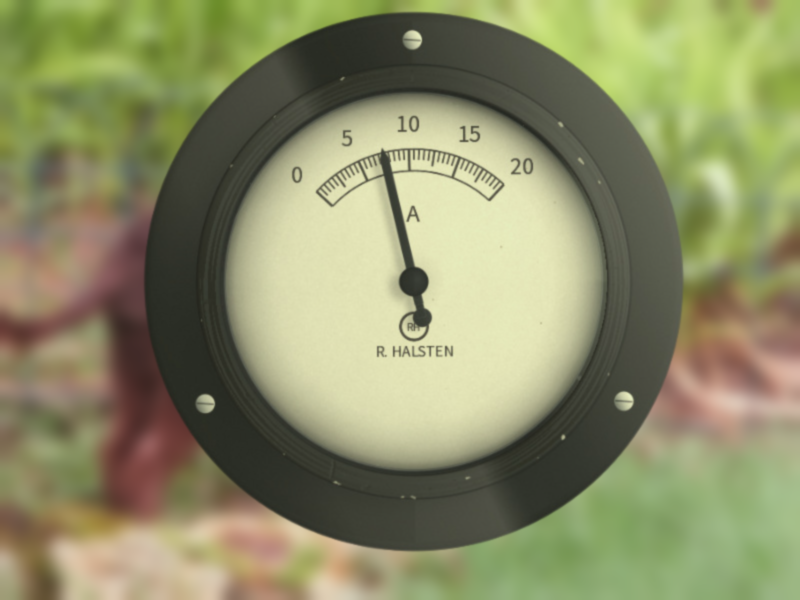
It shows 7.5 A
